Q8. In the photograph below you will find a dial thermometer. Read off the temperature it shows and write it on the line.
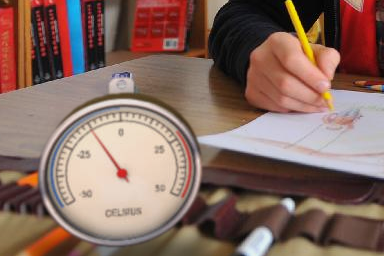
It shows -12.5 °C
